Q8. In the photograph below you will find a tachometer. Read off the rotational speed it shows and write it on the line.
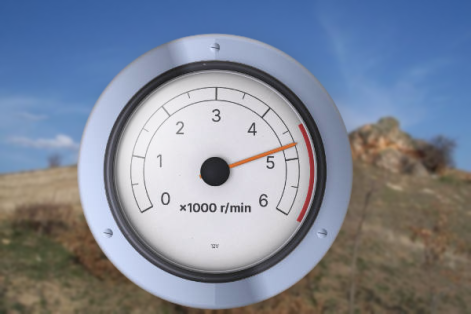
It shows 4750 rpm
